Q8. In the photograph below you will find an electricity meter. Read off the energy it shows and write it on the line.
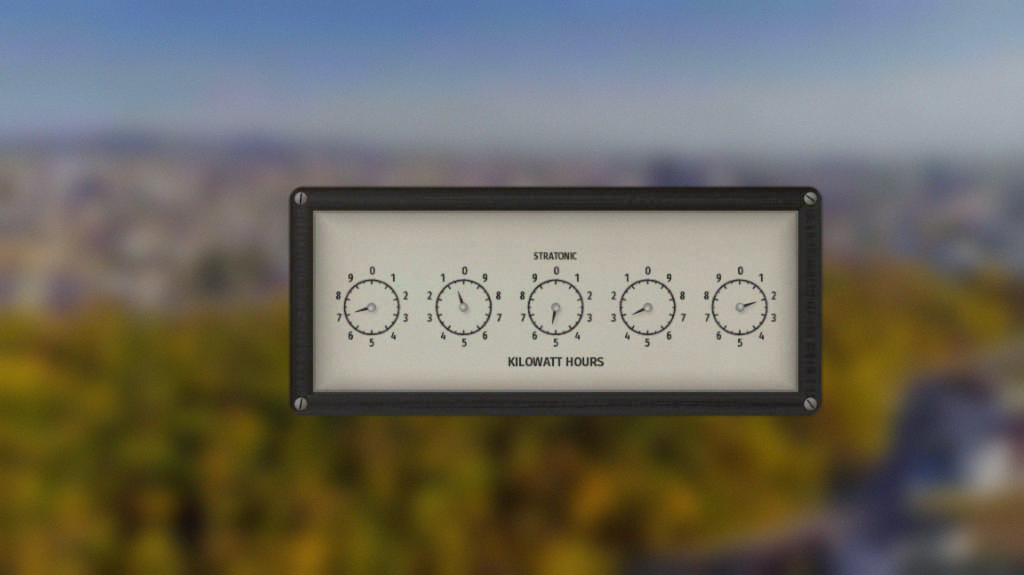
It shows 70532 kWh
